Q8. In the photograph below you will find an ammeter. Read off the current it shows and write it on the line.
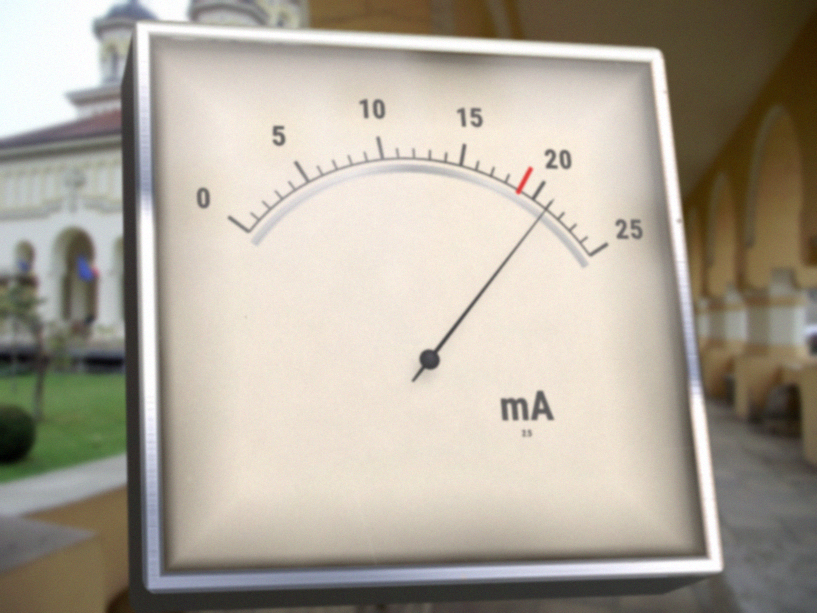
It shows 21 mA
